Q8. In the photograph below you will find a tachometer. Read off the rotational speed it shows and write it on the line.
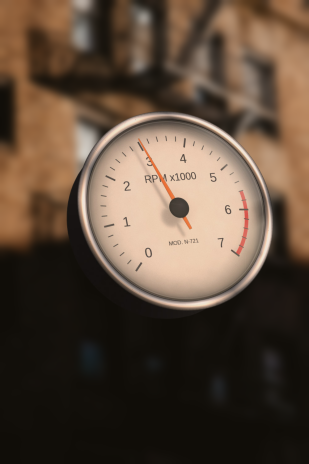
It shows 3000 rpm
